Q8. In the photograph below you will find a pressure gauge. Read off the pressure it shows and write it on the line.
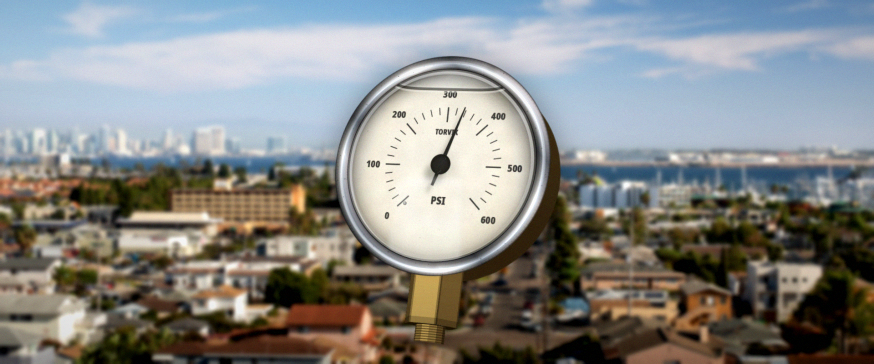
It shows 340 psi
